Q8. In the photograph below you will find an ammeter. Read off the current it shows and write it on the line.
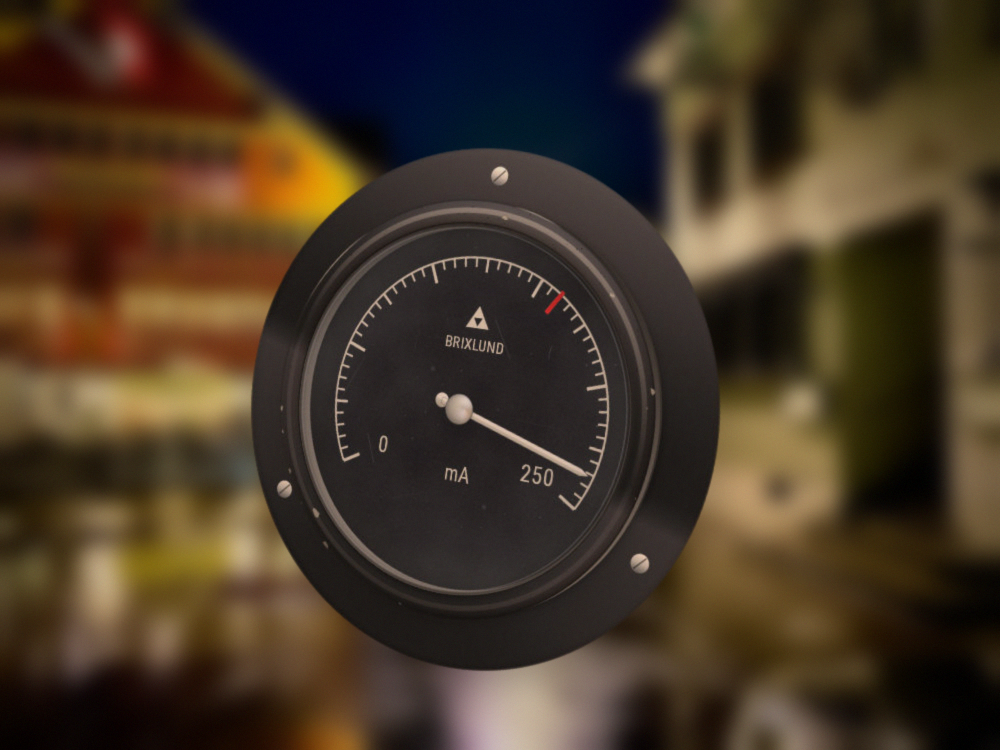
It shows 235 mA
